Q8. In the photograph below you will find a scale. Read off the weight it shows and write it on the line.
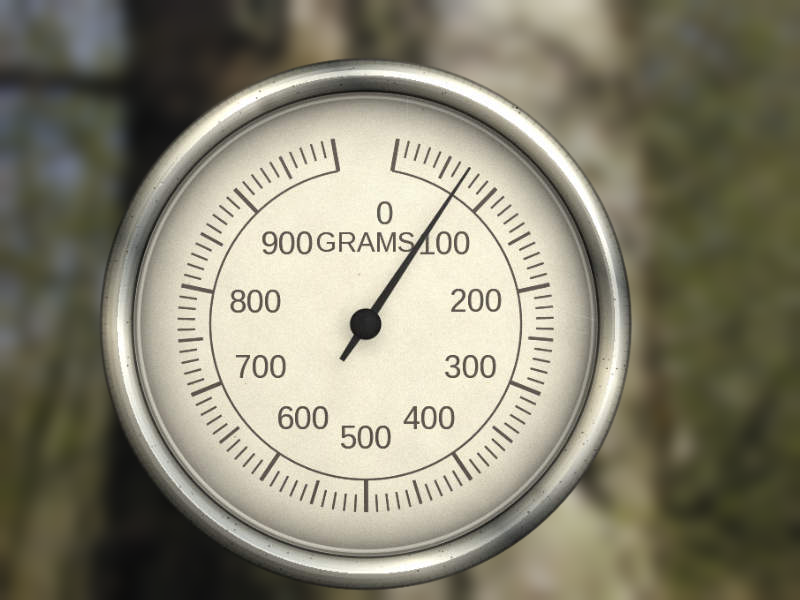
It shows 70 g
